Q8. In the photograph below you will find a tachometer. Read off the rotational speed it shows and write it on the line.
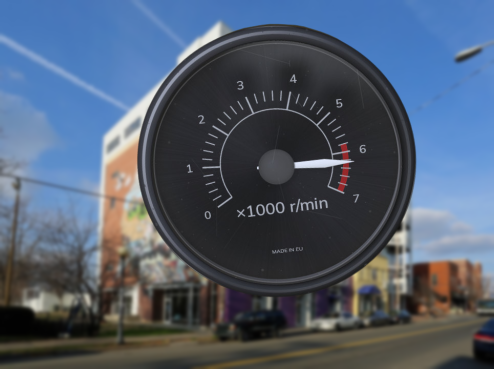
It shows 6200 rpm
